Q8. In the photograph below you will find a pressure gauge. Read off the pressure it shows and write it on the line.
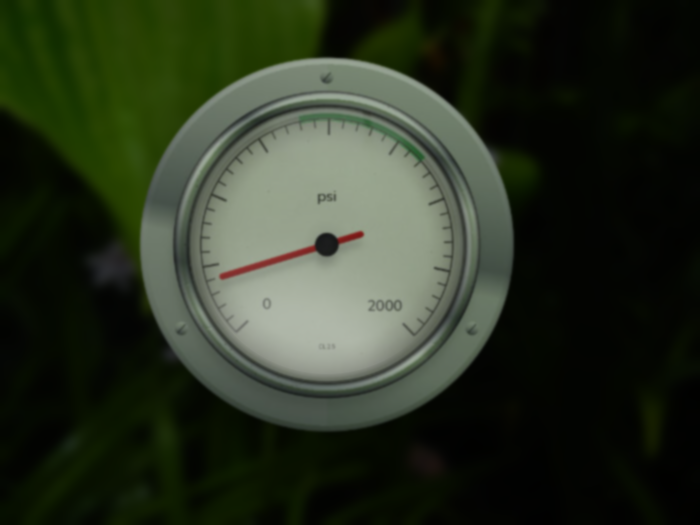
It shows 200 psi
